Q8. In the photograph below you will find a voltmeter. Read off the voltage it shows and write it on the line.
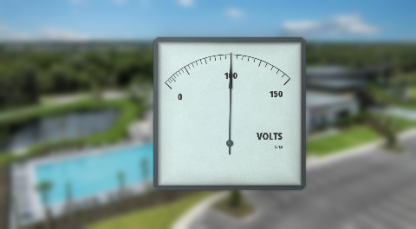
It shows 100 V
